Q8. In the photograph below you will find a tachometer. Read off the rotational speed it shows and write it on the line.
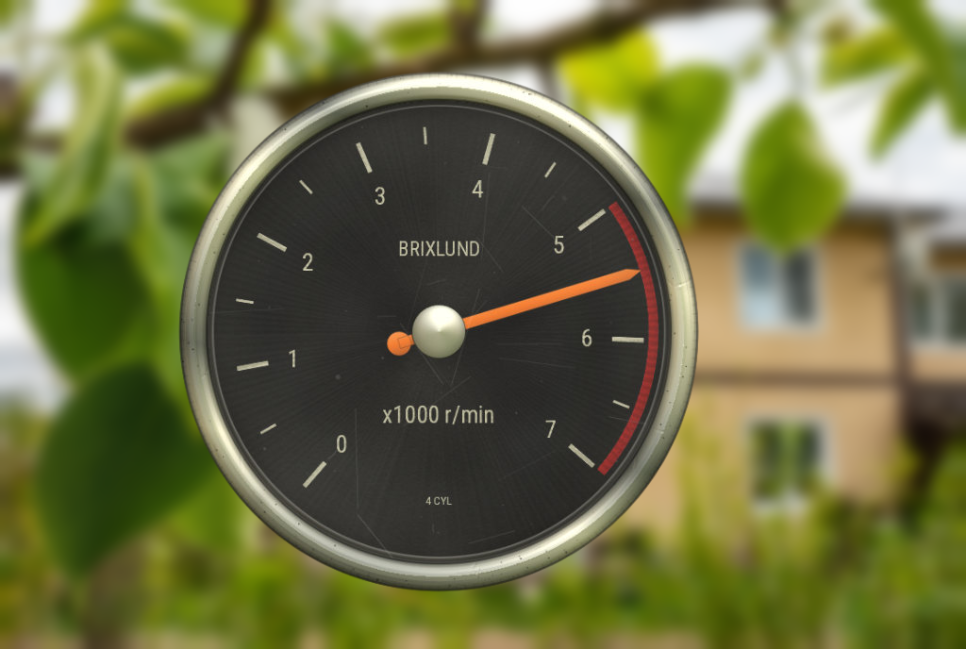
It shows 5500 rpm
